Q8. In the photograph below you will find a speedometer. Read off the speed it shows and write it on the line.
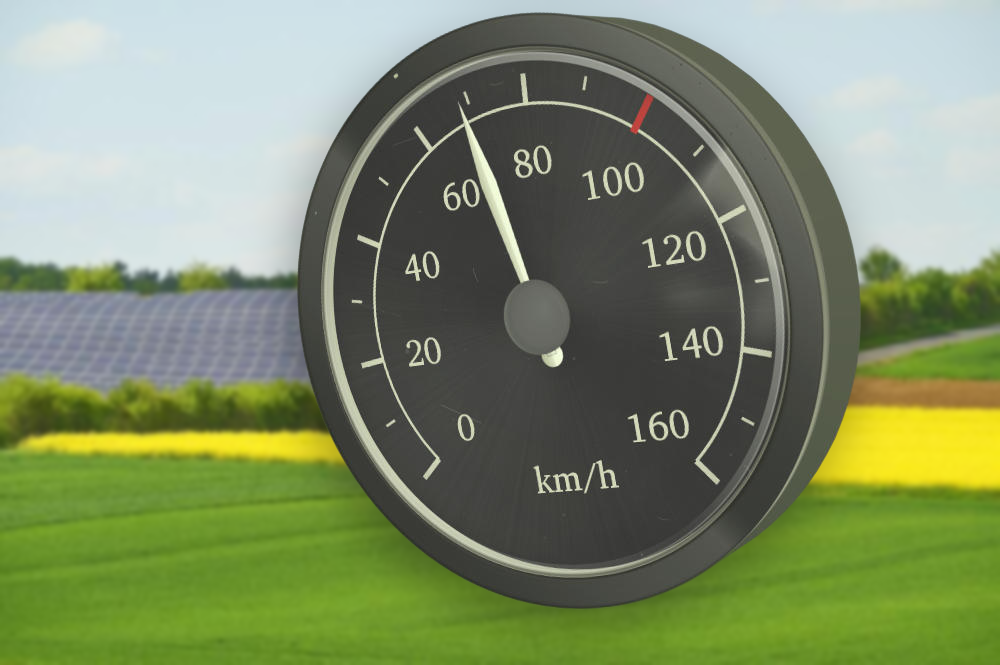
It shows 70 km/h
